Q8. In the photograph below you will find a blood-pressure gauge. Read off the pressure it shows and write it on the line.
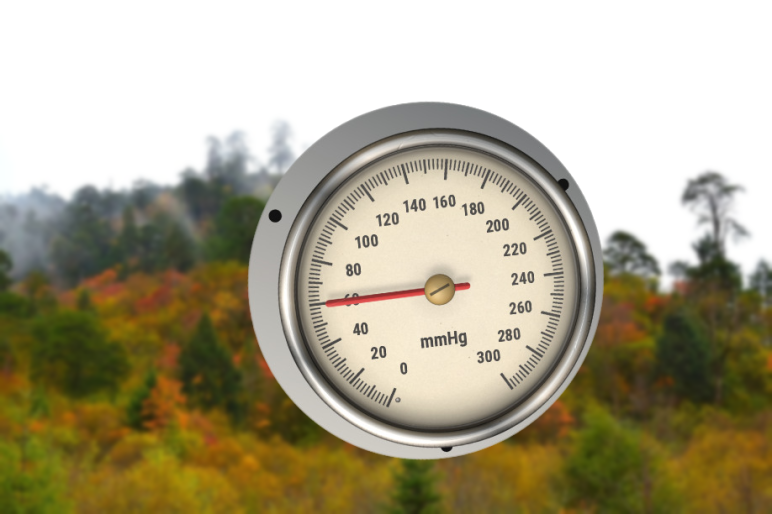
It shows 60 mmHg
